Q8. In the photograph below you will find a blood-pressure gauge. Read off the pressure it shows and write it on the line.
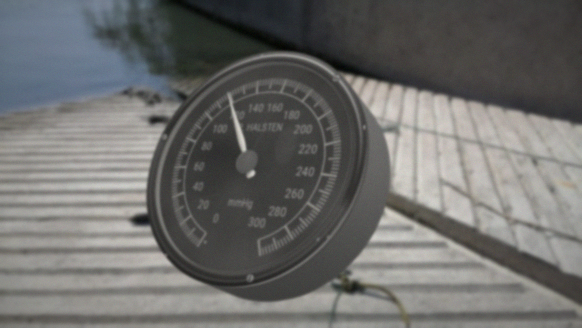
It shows 120 mmHg
